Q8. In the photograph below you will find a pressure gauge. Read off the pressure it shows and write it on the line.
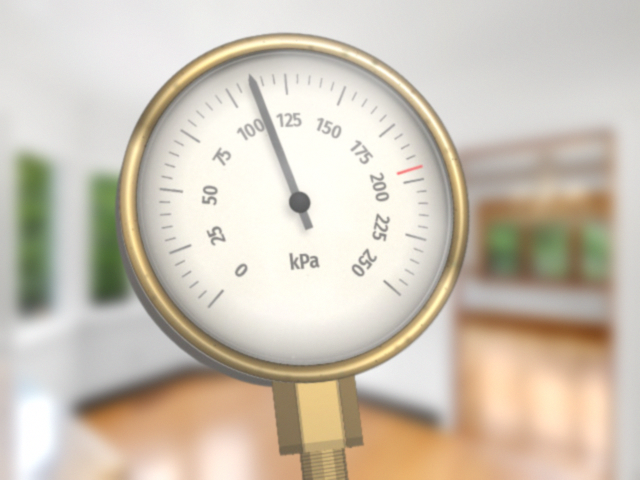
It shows 110 kPa
